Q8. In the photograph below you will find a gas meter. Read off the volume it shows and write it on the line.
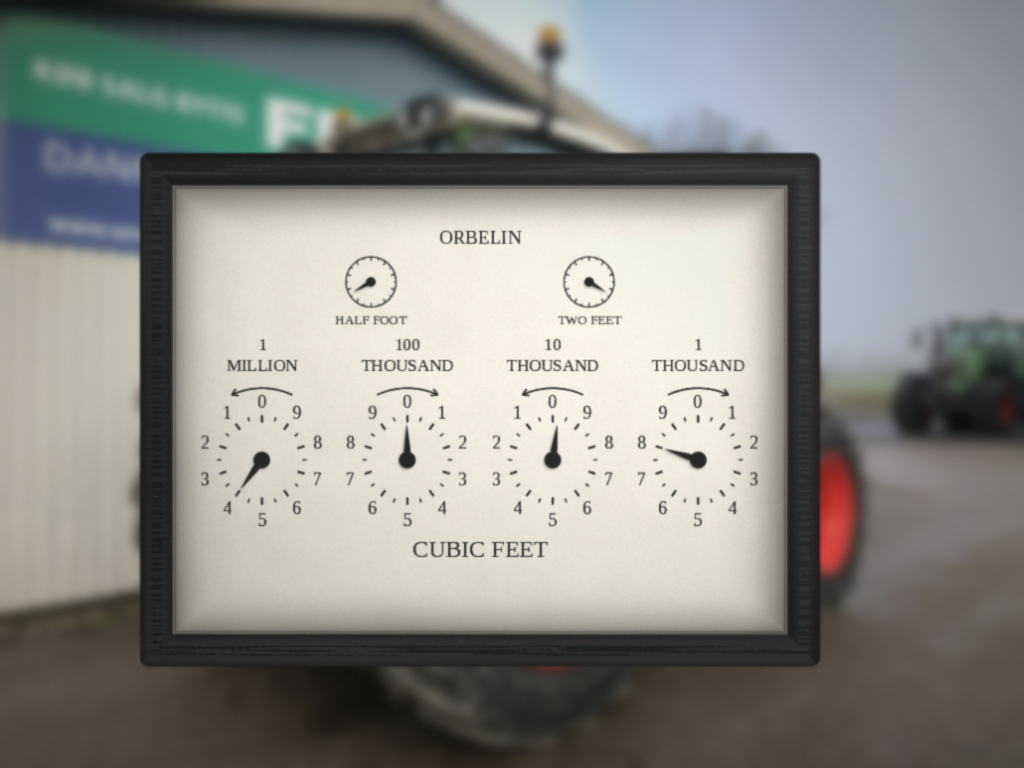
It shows 399800 ft³
